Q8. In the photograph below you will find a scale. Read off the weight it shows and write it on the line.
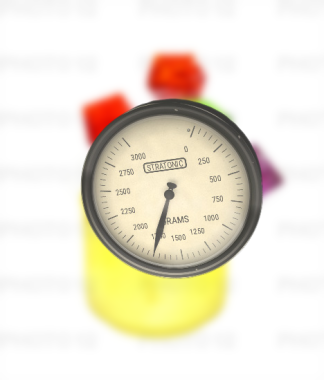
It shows 1750 g
